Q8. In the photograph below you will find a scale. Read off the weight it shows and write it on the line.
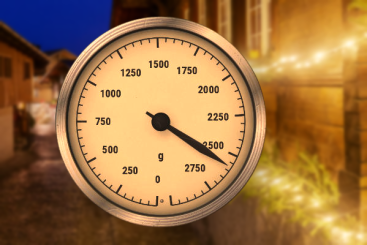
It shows 2575 g
